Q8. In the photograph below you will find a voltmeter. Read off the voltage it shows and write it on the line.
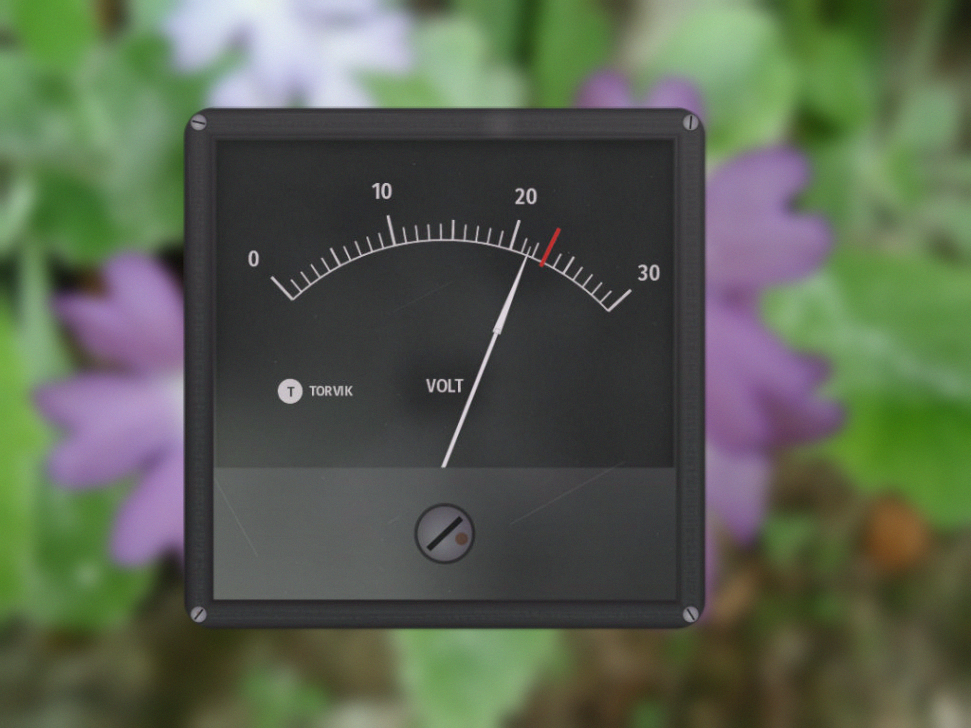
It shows 21.5 V
